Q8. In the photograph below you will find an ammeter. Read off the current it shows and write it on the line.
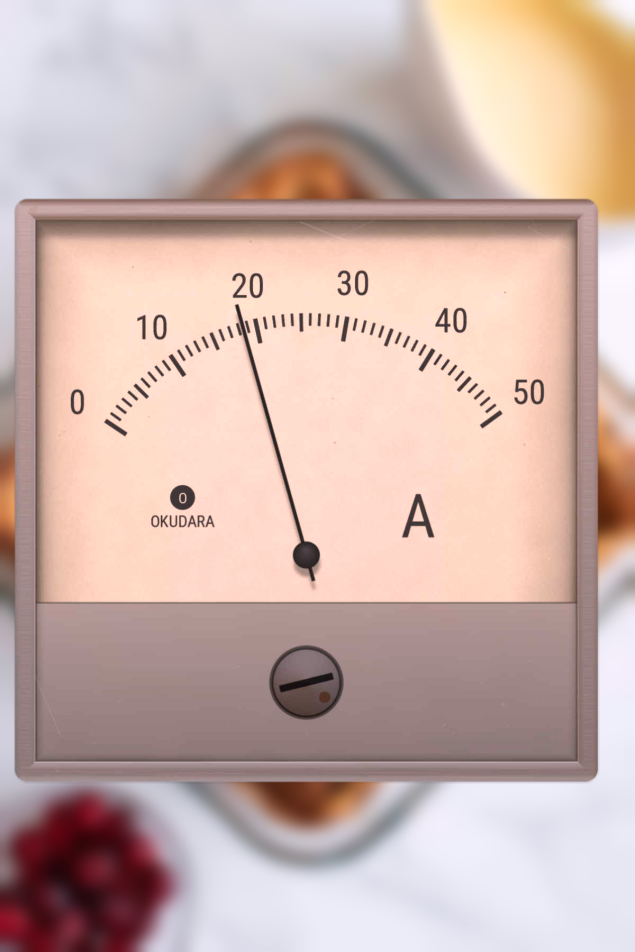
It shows 18.5 A
